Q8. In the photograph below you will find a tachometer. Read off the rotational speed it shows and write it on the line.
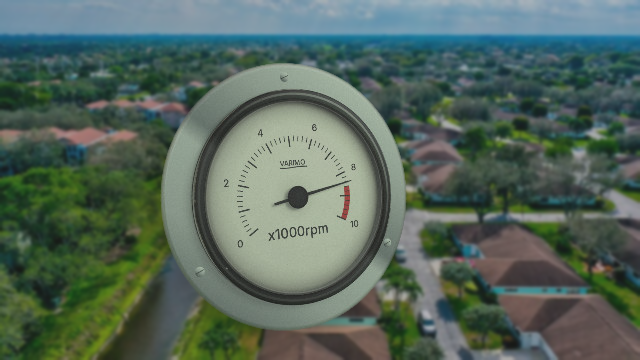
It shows 8400 rpm
